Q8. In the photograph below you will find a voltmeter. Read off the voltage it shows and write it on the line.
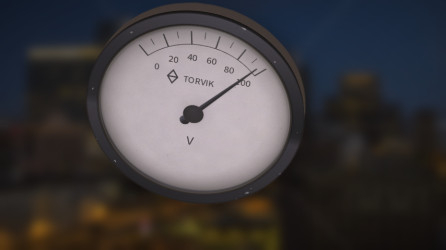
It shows 95 V
